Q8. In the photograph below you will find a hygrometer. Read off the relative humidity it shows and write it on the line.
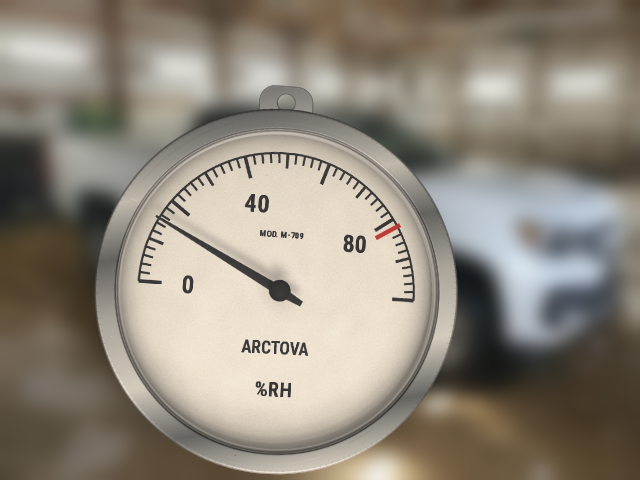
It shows 15 %
